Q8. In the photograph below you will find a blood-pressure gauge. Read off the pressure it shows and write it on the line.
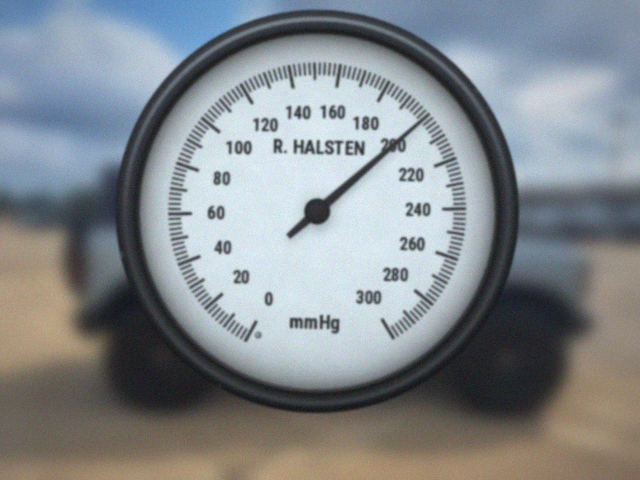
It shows 200 mmHg
